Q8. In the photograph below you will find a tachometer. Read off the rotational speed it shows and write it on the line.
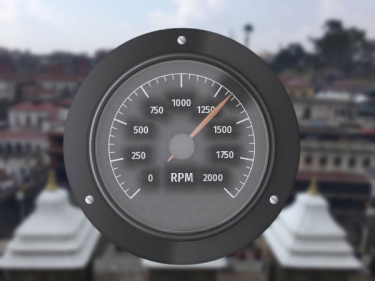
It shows 1325 rpm
